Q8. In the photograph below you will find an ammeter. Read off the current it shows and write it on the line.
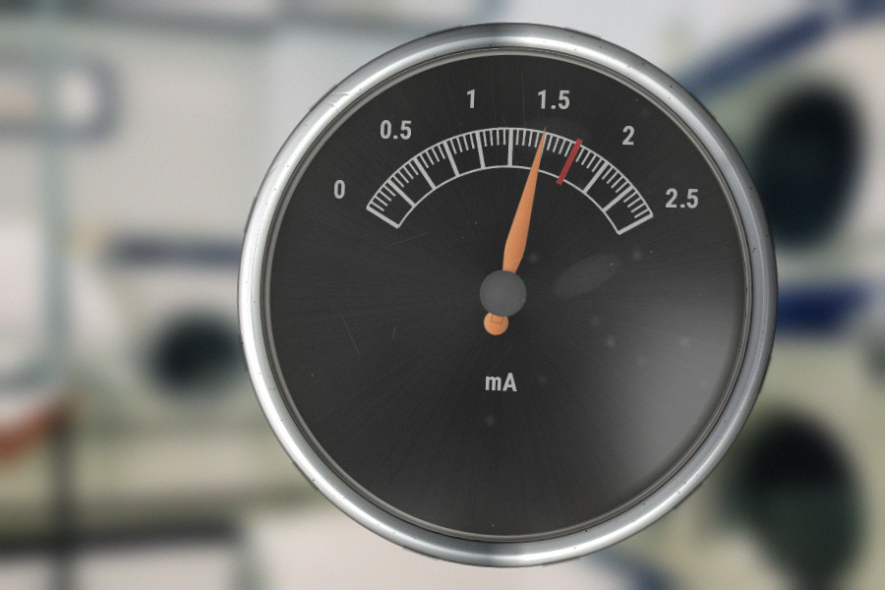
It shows 1.5 mA
